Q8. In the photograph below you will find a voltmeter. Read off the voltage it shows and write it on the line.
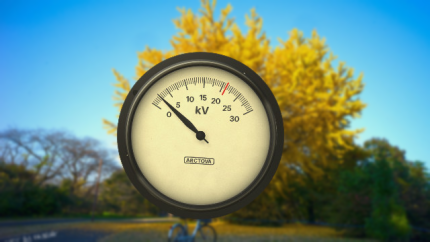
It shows 2.5 kV
